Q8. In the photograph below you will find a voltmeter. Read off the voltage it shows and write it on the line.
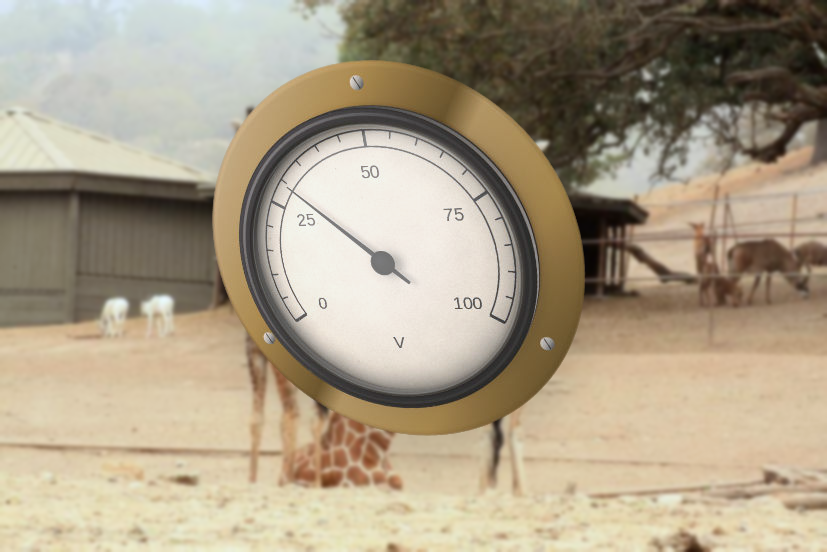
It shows 30 V
